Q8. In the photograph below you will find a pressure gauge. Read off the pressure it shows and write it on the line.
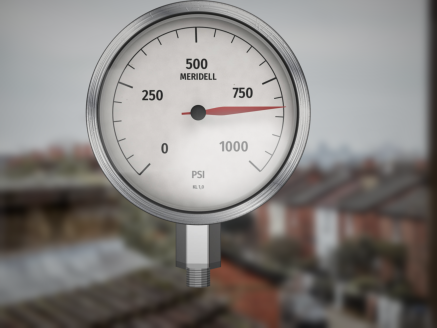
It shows 825 psi
